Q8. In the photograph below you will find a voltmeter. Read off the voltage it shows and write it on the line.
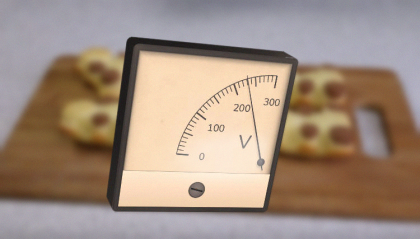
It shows 230 V
